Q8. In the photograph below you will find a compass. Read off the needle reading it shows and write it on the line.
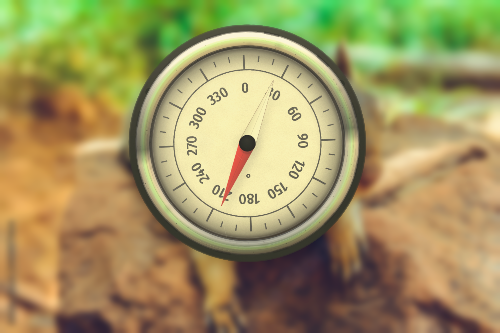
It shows 205 °
